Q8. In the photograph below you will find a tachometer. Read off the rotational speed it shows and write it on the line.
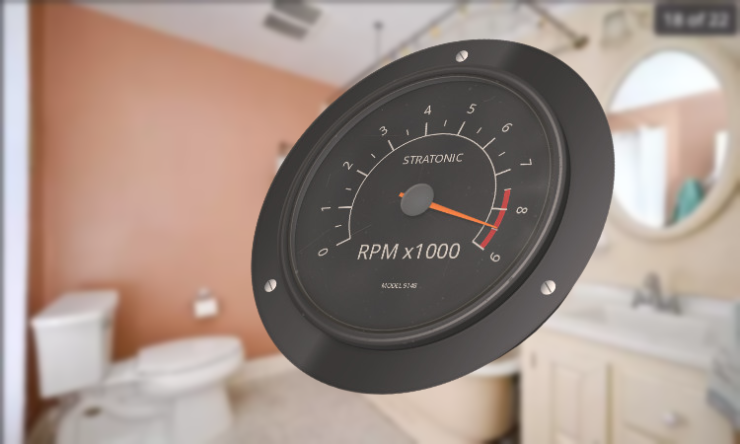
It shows 8500 rpm
